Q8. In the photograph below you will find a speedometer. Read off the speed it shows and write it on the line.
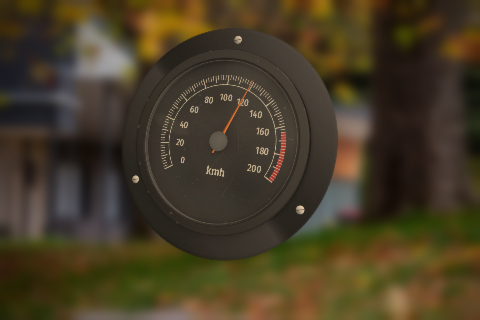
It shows 120 km/h
